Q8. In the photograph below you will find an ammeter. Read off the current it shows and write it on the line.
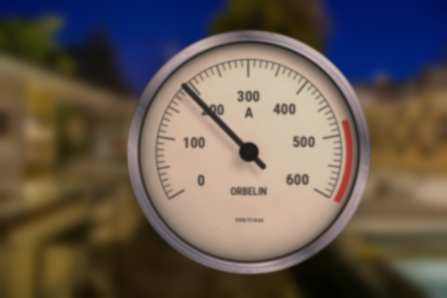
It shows 190 A
